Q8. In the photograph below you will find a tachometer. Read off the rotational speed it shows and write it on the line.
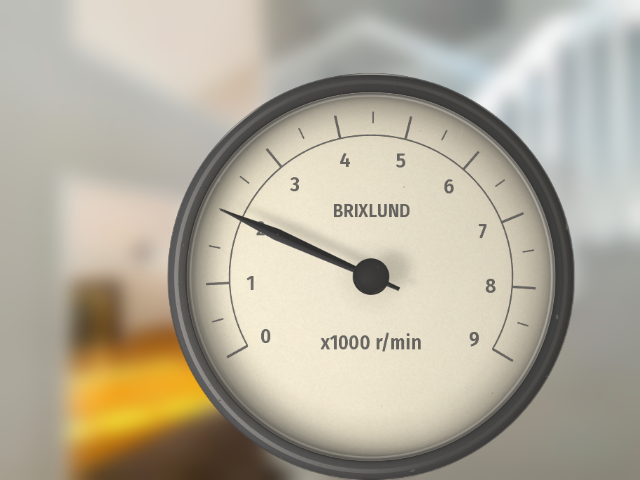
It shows 2000 rpm
